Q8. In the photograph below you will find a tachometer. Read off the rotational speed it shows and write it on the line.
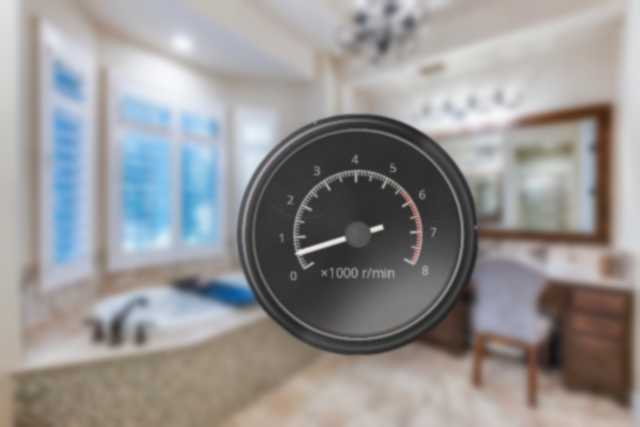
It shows 500 rpm
